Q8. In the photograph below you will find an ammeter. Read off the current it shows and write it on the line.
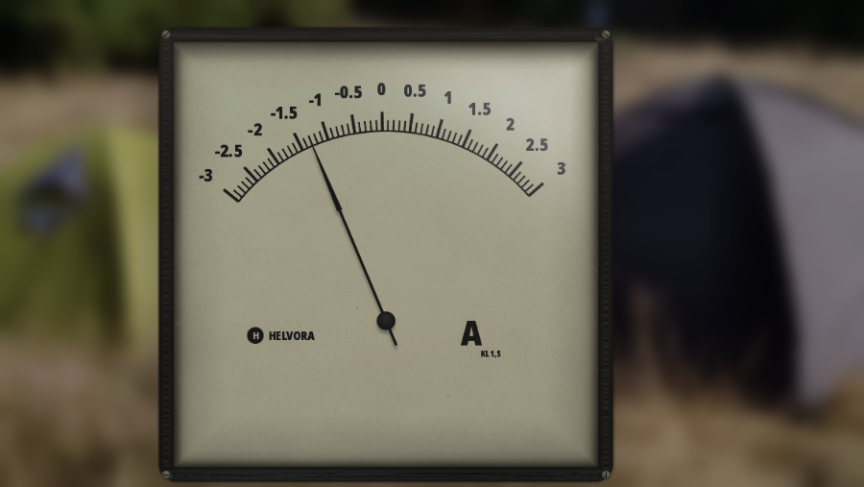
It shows -1.3 A
